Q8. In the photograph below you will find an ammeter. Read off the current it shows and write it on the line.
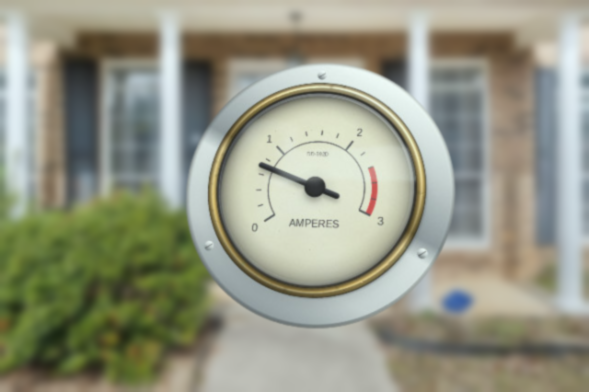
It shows 0.7 A
